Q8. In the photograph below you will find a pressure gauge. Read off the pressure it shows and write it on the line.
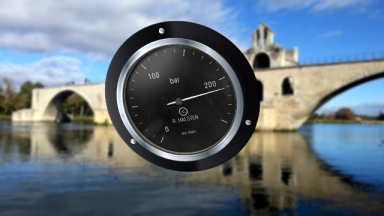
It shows 210 bar
